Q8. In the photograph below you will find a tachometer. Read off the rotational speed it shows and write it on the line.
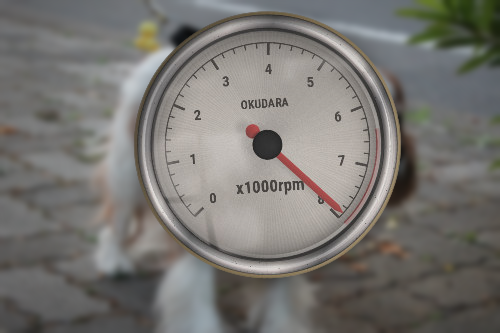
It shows 7900 rpm
